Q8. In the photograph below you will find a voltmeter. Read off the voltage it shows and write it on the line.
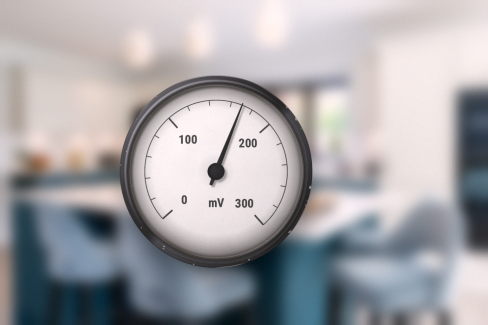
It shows 170 mV
